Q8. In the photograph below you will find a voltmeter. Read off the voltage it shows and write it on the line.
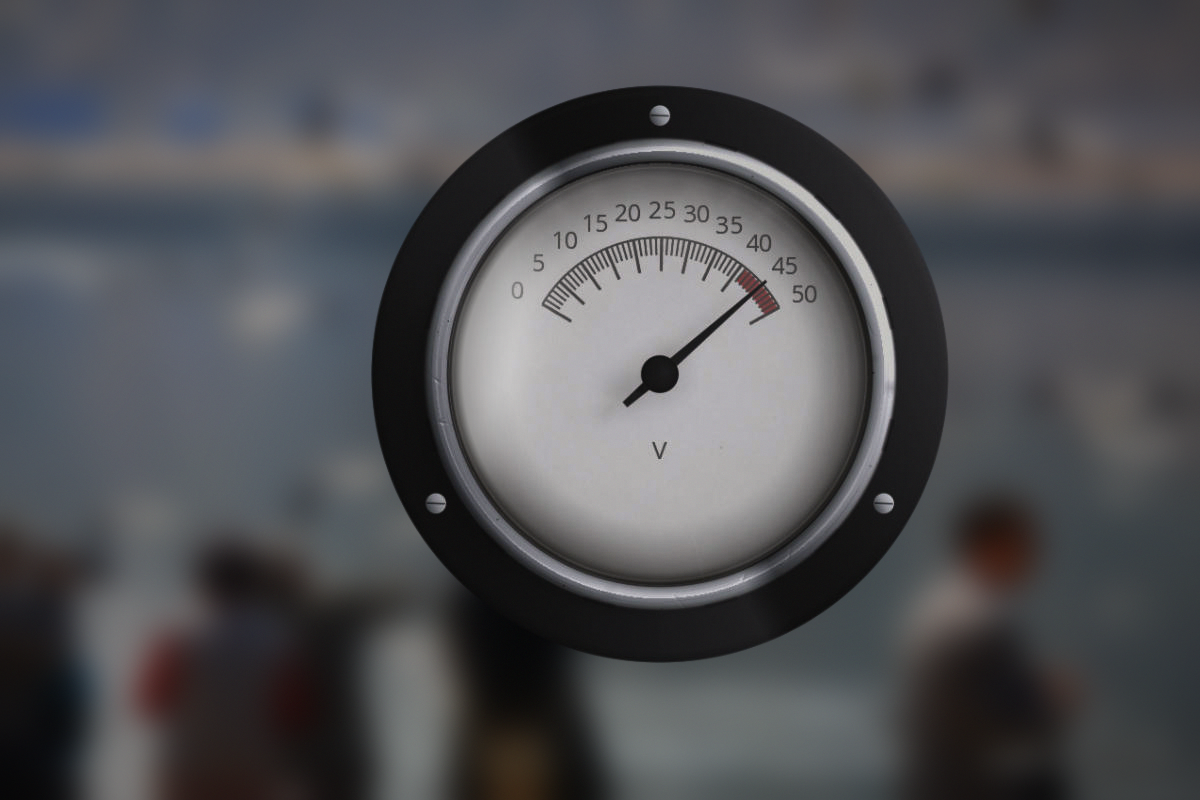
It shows 45 V
